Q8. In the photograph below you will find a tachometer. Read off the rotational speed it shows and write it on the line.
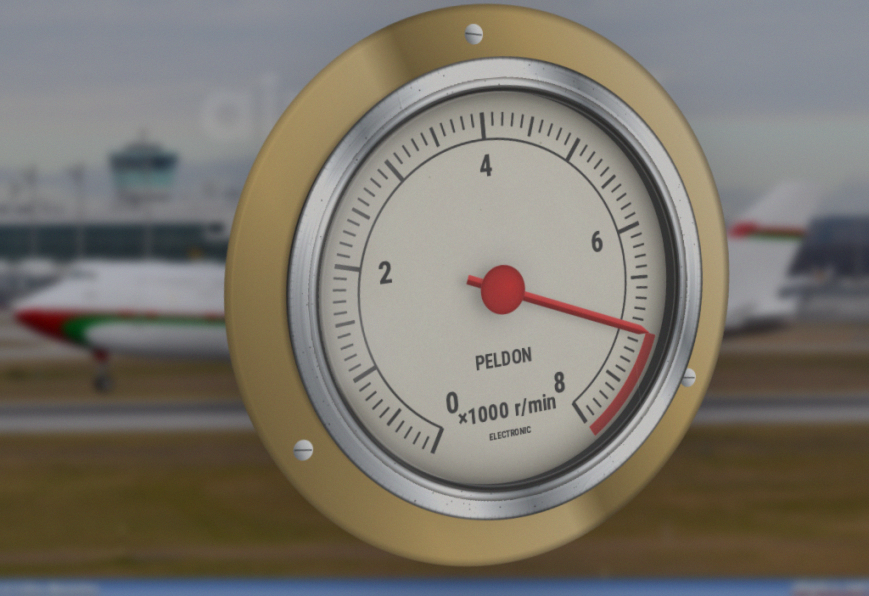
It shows 7000 rpm
